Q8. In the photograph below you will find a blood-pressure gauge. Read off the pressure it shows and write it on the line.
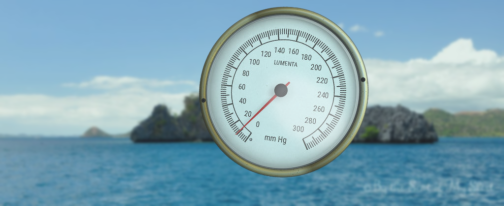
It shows 10 mmHg
